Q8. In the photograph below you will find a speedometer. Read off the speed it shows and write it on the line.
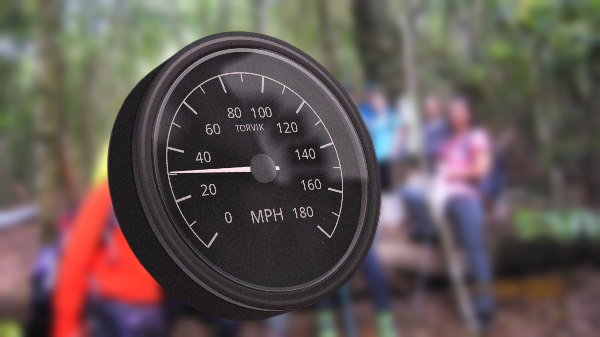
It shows 30 mph
